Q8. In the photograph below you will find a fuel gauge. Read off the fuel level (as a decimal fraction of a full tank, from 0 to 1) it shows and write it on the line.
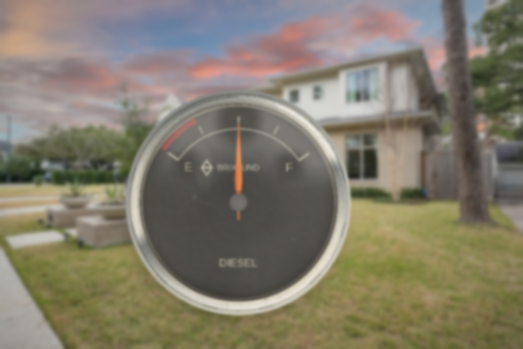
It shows 0.5
